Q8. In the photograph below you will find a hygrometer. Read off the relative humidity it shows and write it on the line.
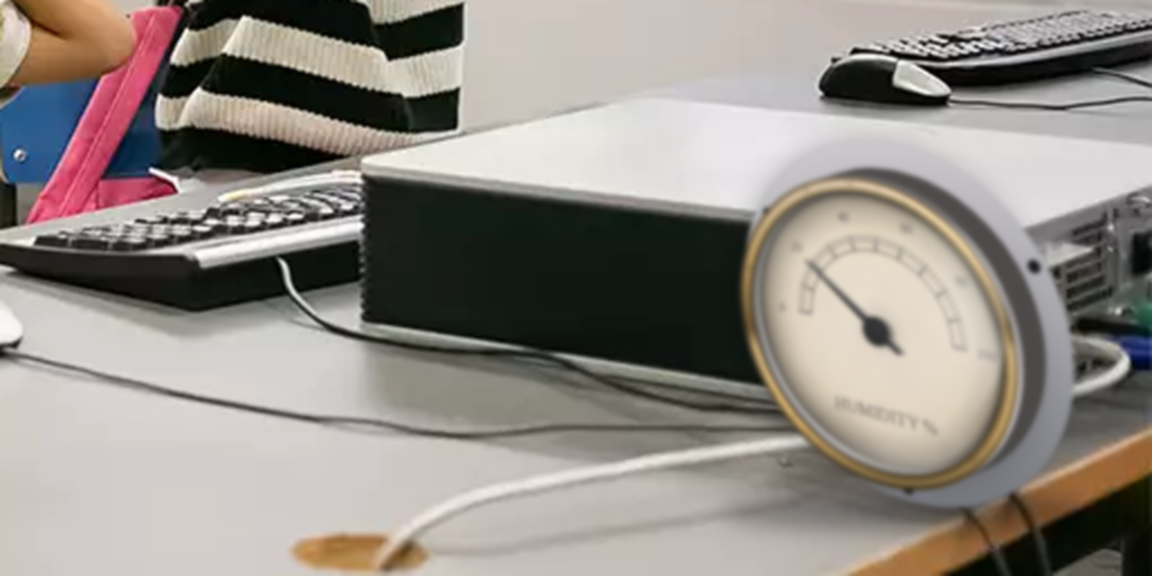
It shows 20 %
